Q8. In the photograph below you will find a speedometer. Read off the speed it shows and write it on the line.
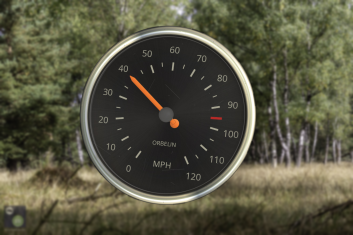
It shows 40 mph
